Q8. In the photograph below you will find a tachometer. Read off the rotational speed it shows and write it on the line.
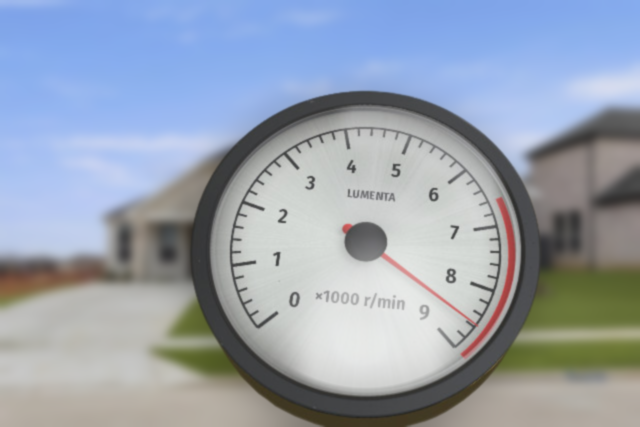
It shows 8600 rpm
